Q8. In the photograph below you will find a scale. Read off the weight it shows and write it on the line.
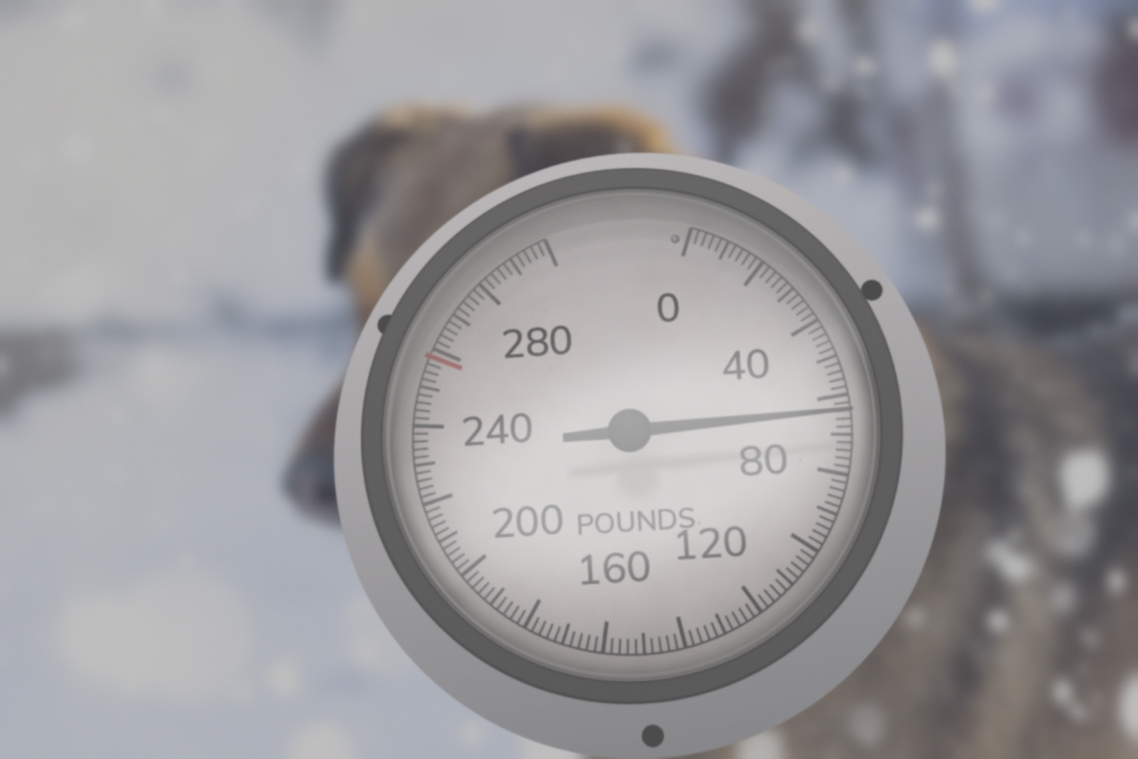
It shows 64 lb
